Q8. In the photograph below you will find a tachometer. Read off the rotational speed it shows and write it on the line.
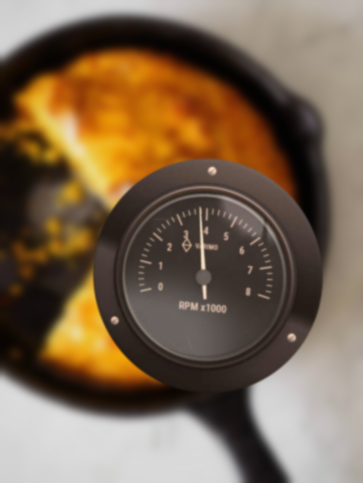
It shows 3800 rpm
